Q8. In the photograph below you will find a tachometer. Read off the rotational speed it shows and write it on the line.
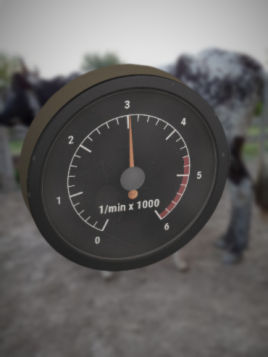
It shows 3000 rpm
